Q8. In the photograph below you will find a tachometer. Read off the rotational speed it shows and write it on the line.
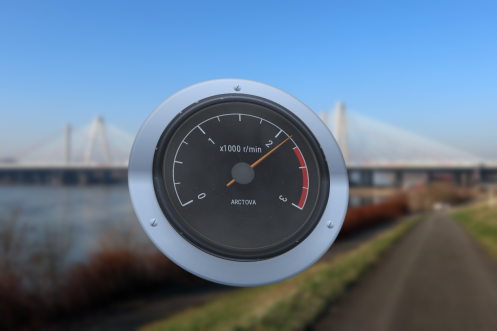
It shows 2125 rpm
